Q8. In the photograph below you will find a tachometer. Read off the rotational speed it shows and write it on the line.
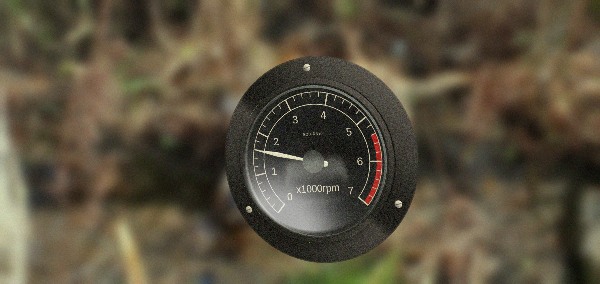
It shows 1600 rpm
